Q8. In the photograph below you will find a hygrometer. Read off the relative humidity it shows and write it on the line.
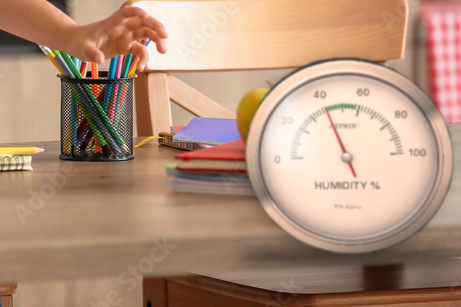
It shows 40 %
